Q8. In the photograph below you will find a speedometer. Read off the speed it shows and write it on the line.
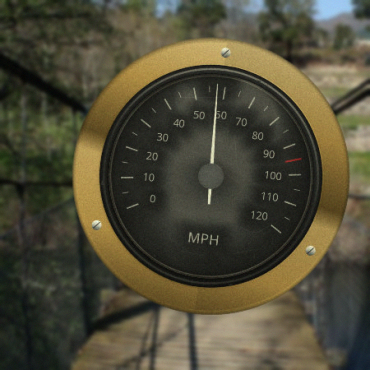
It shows 57.5 mph
